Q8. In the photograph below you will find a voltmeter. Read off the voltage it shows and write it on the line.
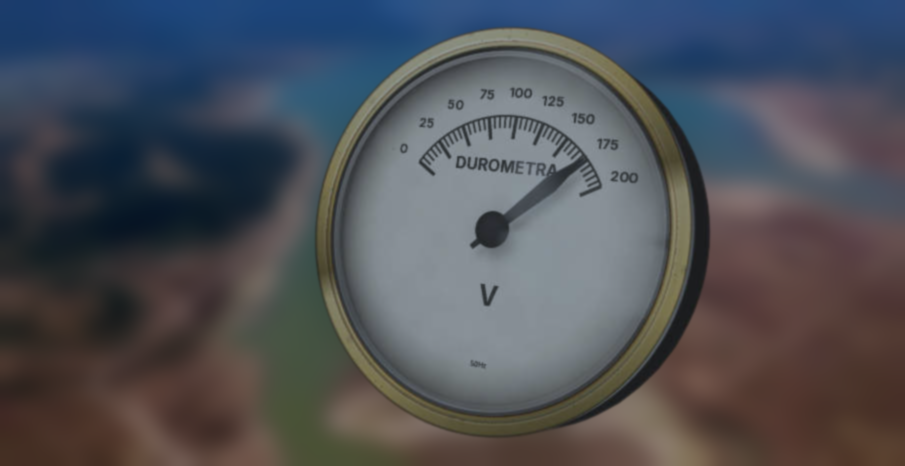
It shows 175 V
